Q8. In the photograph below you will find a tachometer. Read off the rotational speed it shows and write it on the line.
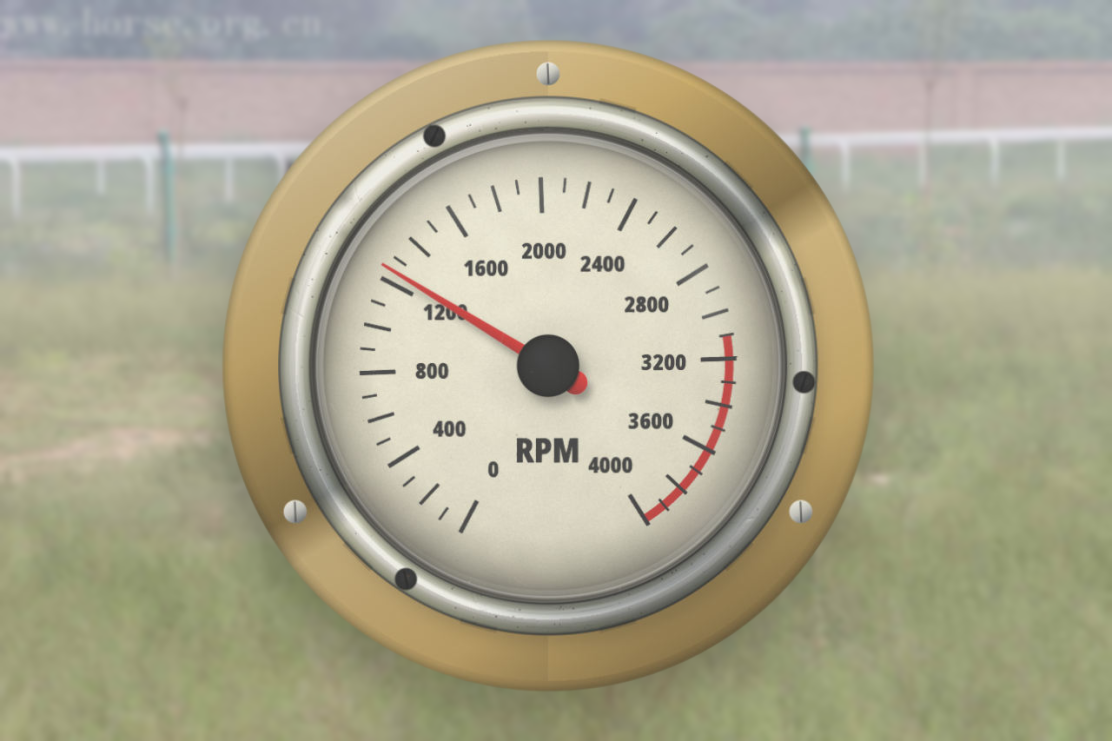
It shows 1250 rpm
